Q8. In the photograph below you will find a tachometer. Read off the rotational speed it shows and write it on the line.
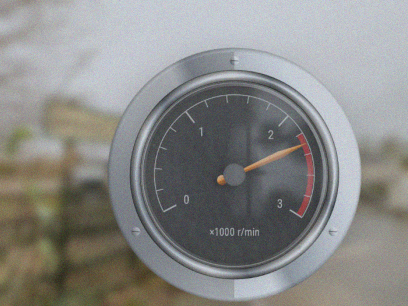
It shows 2300 rpm
